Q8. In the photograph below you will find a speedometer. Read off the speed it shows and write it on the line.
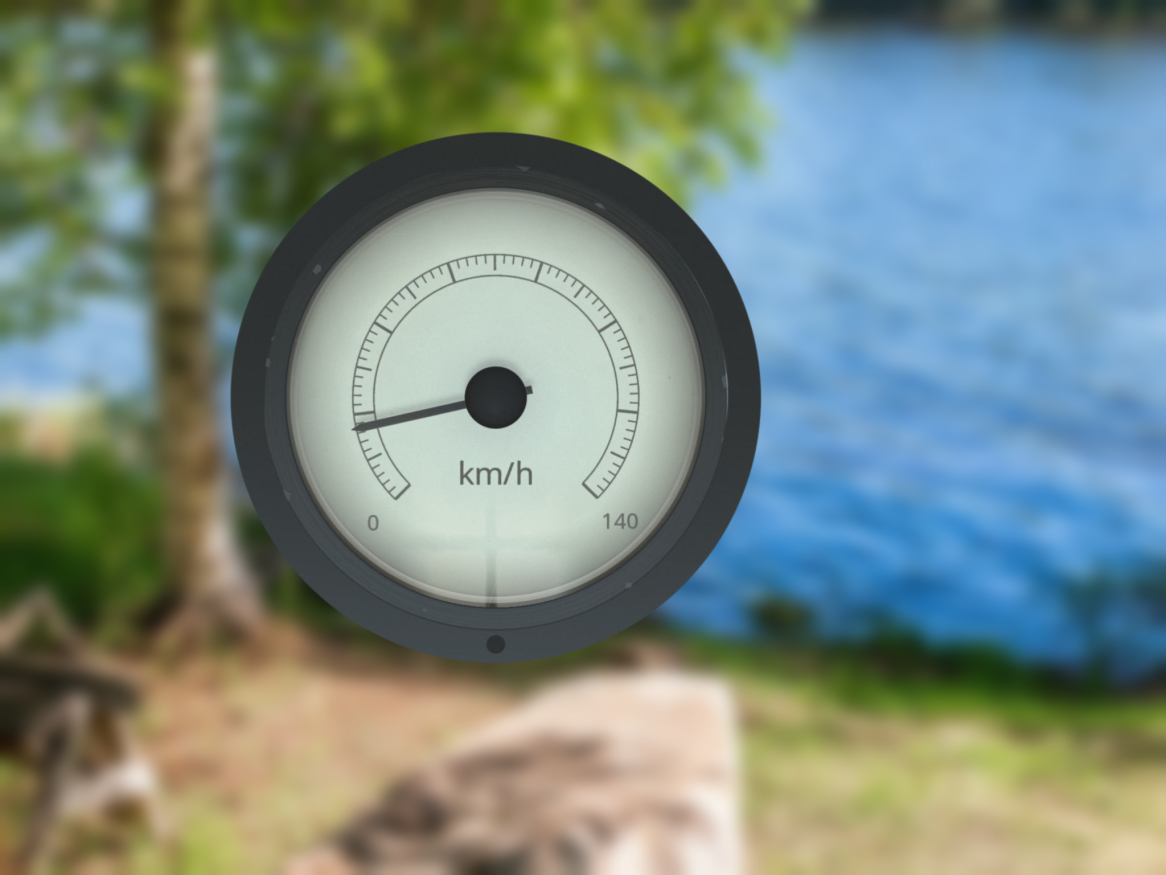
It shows 17 km/h
